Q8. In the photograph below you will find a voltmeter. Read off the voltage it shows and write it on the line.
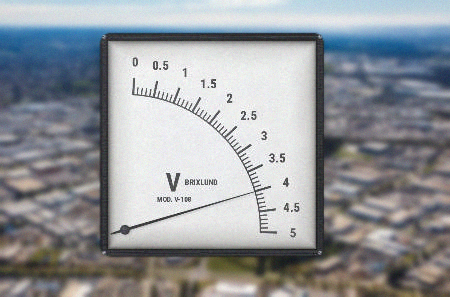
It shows 4 V
